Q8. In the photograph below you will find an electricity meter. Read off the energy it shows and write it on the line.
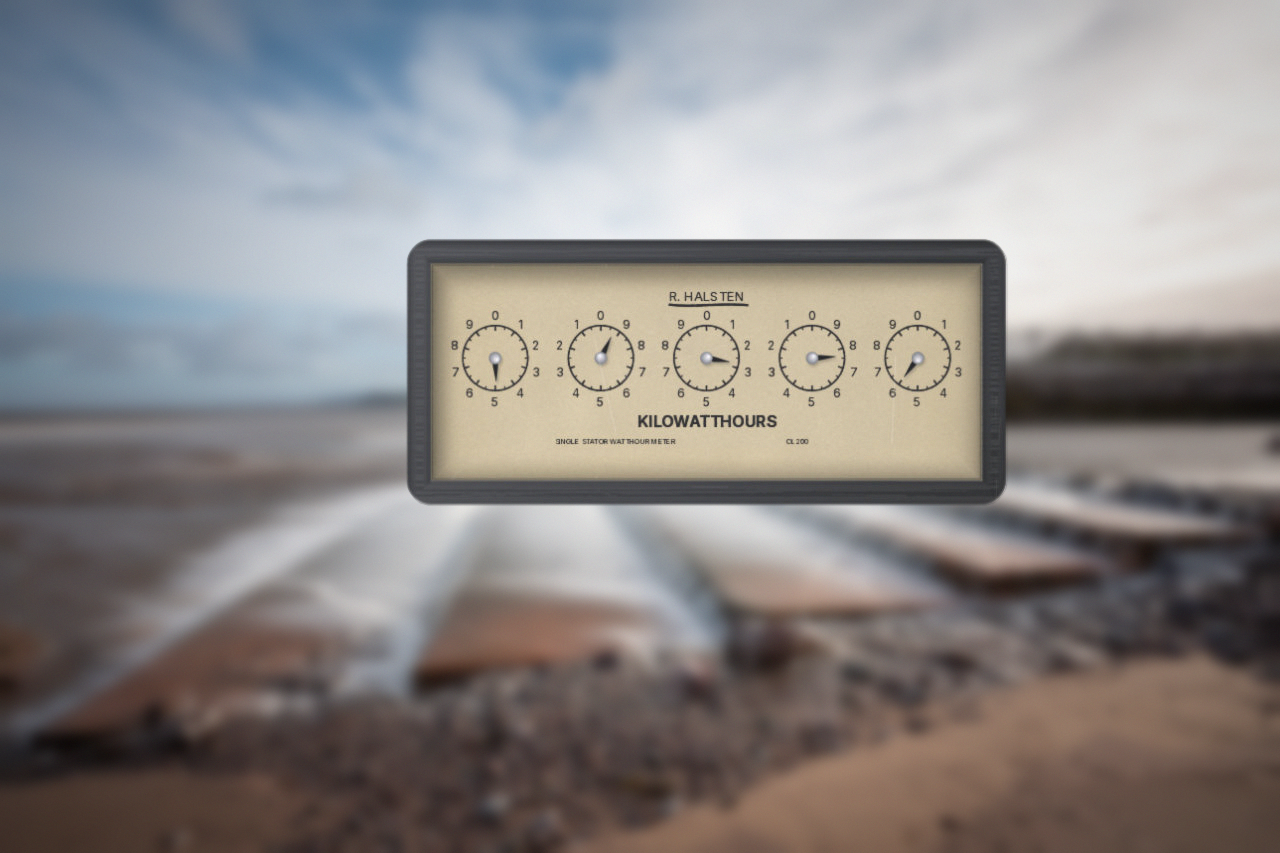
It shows 49276 kWh
